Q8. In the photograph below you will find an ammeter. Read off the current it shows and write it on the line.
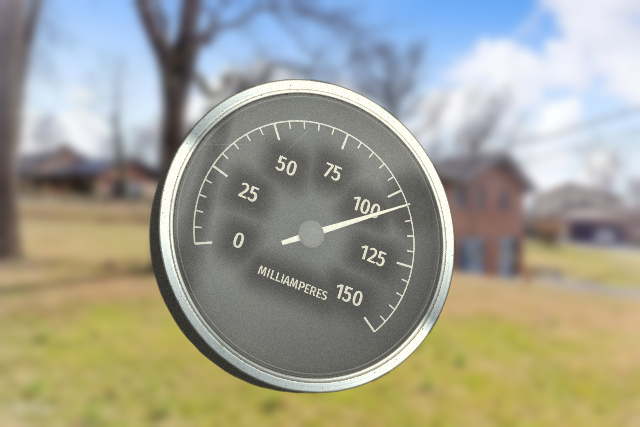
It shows 105 mA
